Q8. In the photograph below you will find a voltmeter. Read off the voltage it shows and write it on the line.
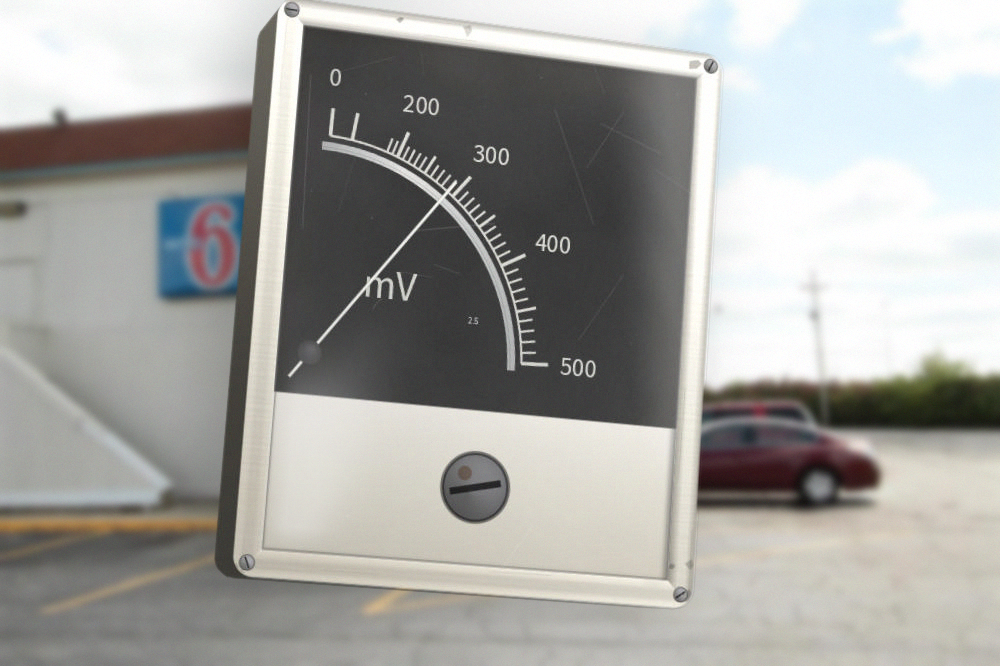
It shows 290 mV
